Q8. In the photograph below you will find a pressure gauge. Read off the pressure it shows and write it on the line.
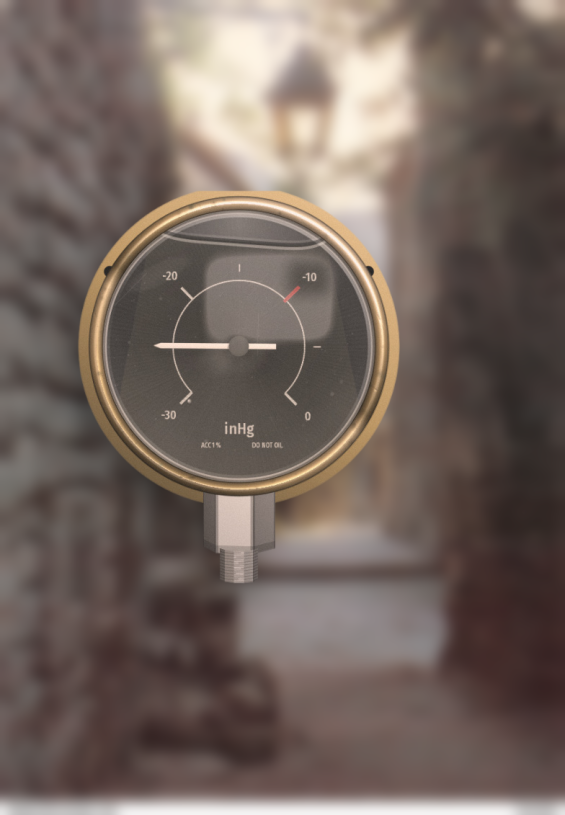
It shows -25 inHg
